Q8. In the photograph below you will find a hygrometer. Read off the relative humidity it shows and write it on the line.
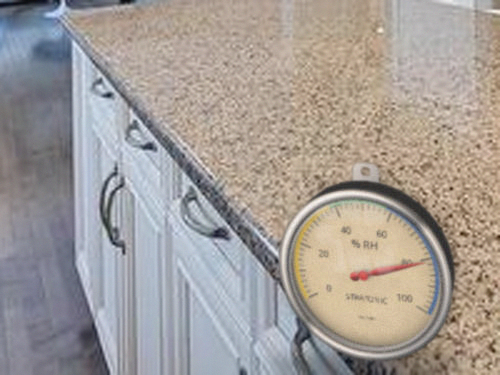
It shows 80 %
